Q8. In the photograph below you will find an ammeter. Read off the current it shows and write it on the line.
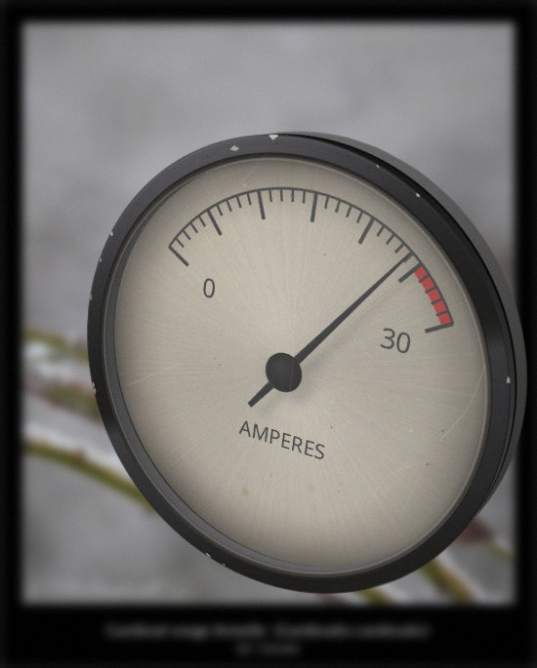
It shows 24 A
